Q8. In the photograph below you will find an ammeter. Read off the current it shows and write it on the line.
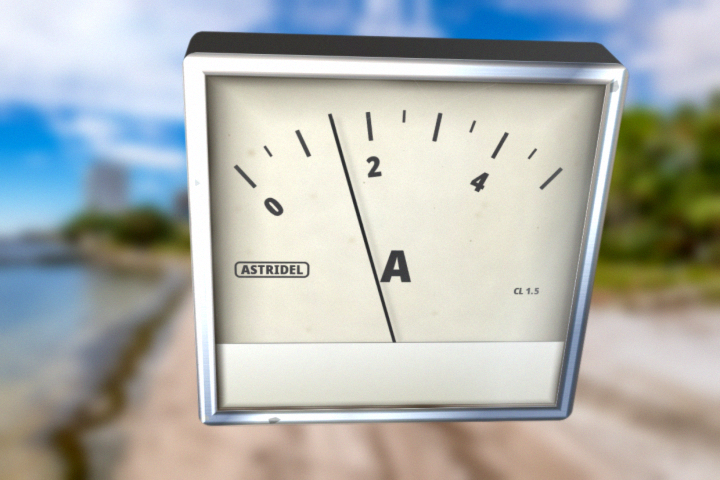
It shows 1.5 A
